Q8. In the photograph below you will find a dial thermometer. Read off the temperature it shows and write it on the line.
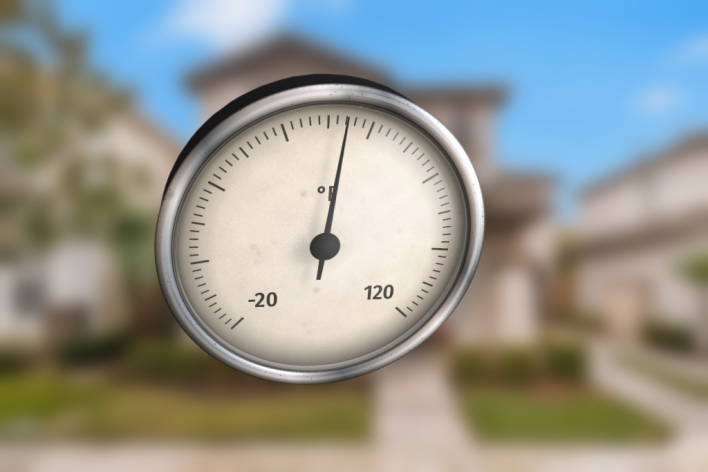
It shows 54 °F
